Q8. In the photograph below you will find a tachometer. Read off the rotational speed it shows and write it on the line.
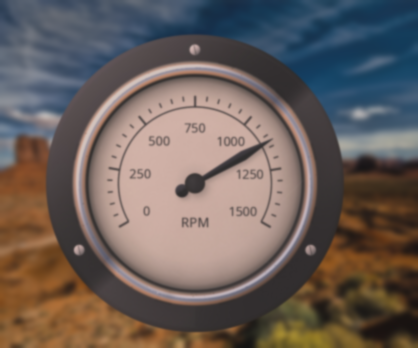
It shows 1125 rpm
